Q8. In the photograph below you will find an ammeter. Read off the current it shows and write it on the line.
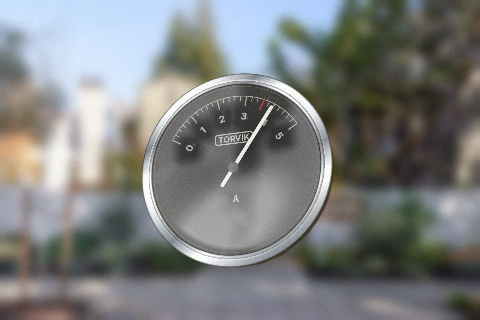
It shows 4 A
